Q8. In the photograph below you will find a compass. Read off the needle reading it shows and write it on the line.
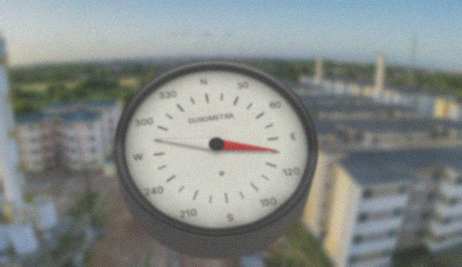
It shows 105 °
